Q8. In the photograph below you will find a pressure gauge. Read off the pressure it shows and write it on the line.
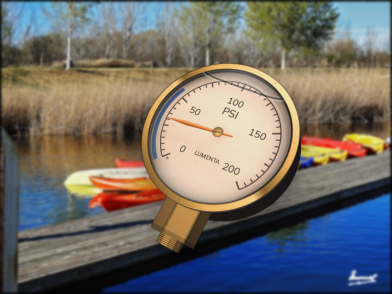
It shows 30 psi
